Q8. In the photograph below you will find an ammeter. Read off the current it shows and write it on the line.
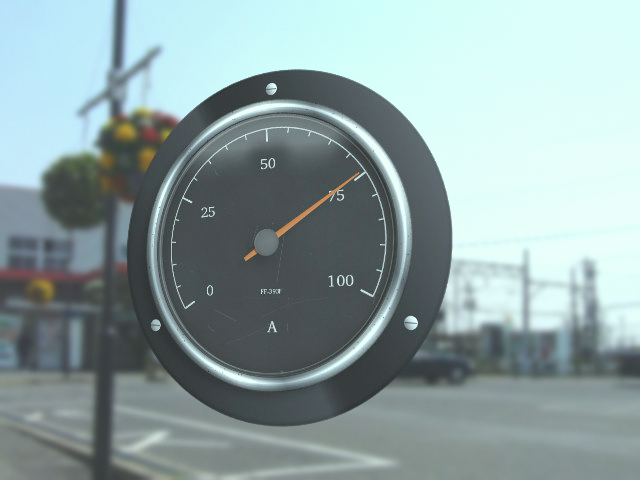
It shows 75 A
